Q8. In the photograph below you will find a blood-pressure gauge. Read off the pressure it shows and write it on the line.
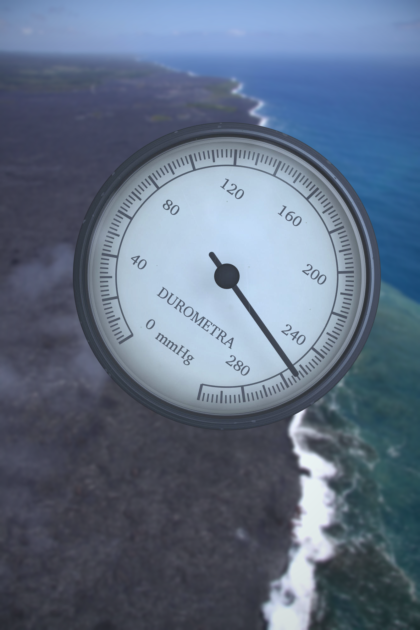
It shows 254 mmHg
